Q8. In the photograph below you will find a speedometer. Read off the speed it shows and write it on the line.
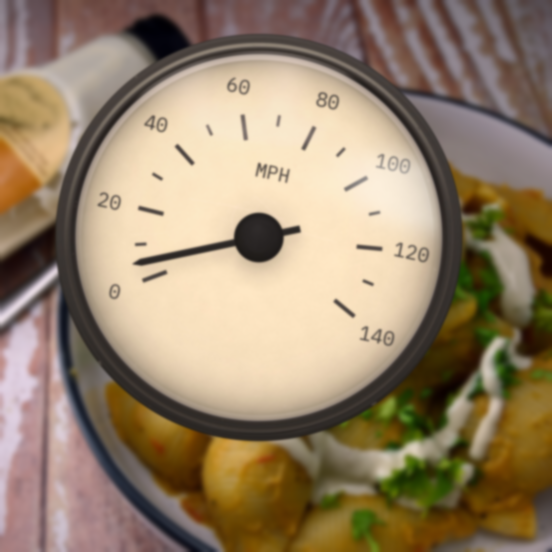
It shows 5 mph
